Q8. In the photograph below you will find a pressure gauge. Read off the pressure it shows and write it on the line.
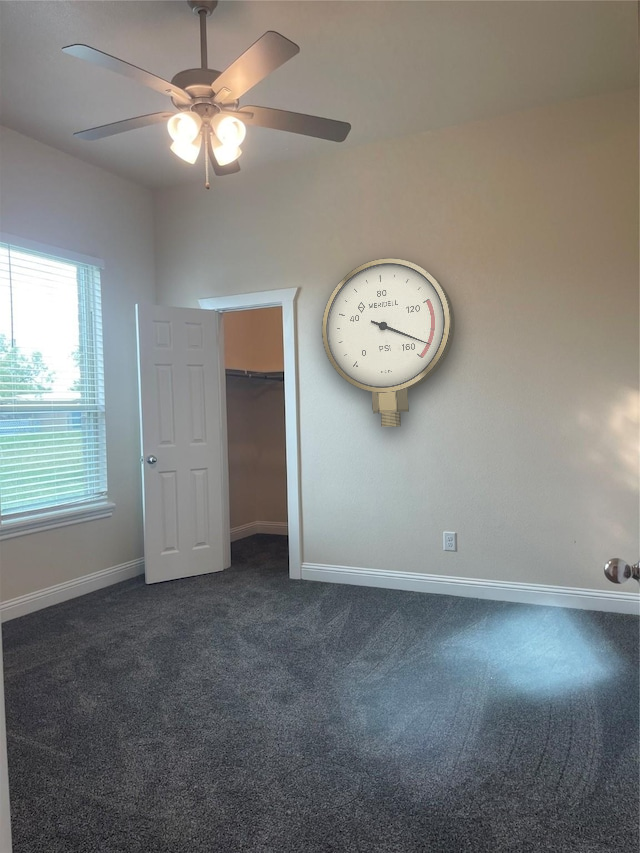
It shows 150 psi
